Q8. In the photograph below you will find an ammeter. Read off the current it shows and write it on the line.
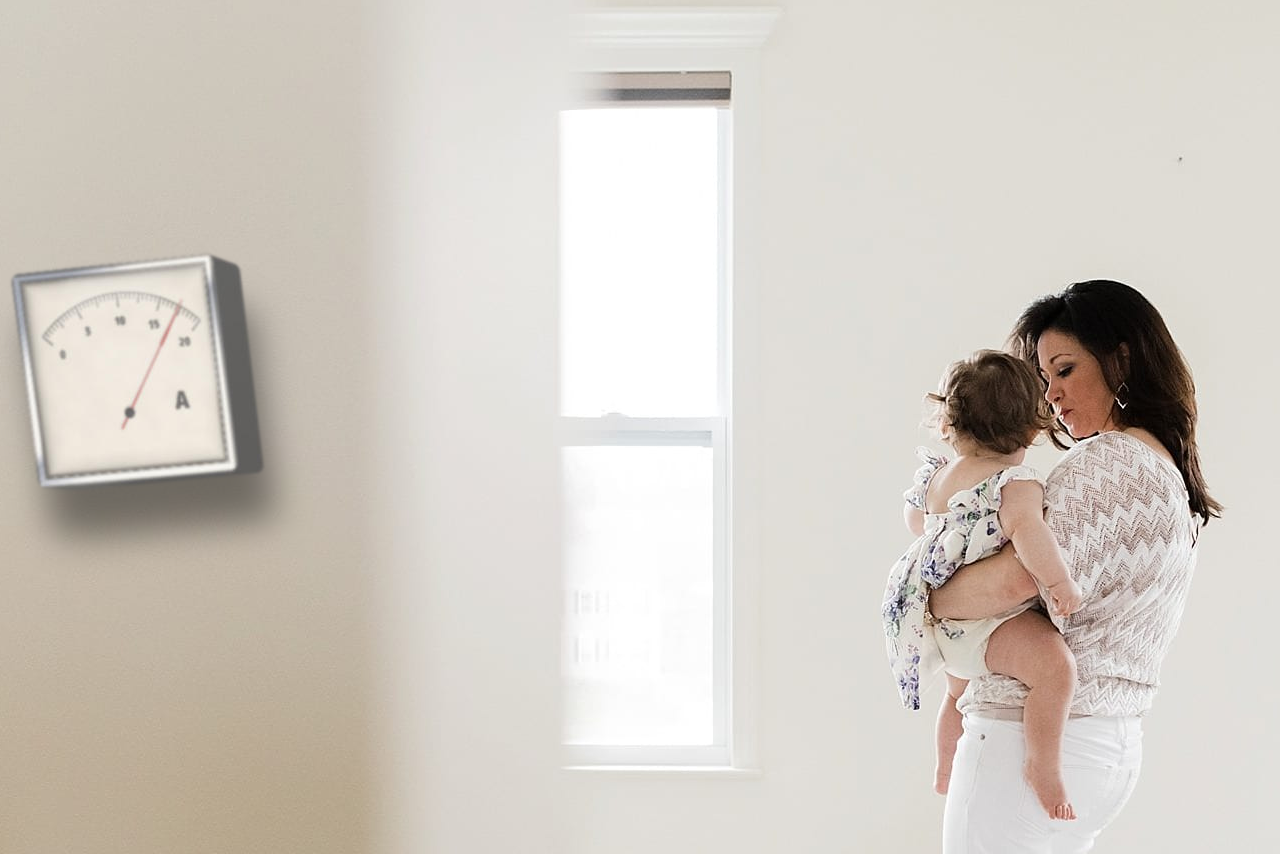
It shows 17.5 A
